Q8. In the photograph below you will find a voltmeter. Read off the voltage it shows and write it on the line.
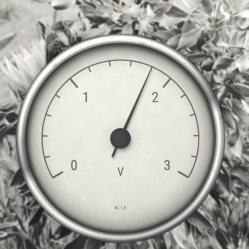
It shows 1.8 V
